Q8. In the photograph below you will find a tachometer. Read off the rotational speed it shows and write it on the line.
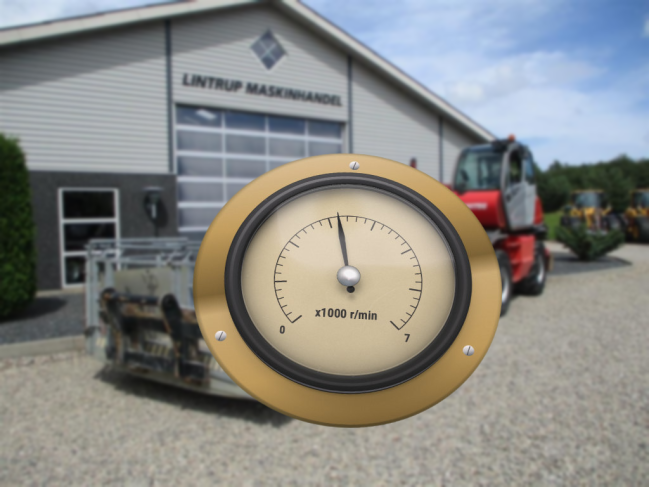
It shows 3200 rpm
